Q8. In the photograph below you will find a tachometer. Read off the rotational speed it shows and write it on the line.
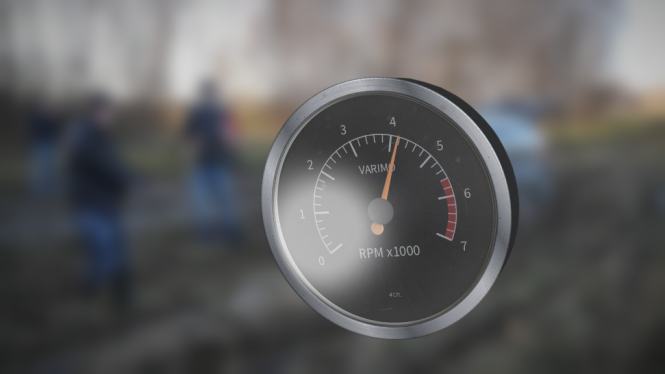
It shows 4200 rpm
